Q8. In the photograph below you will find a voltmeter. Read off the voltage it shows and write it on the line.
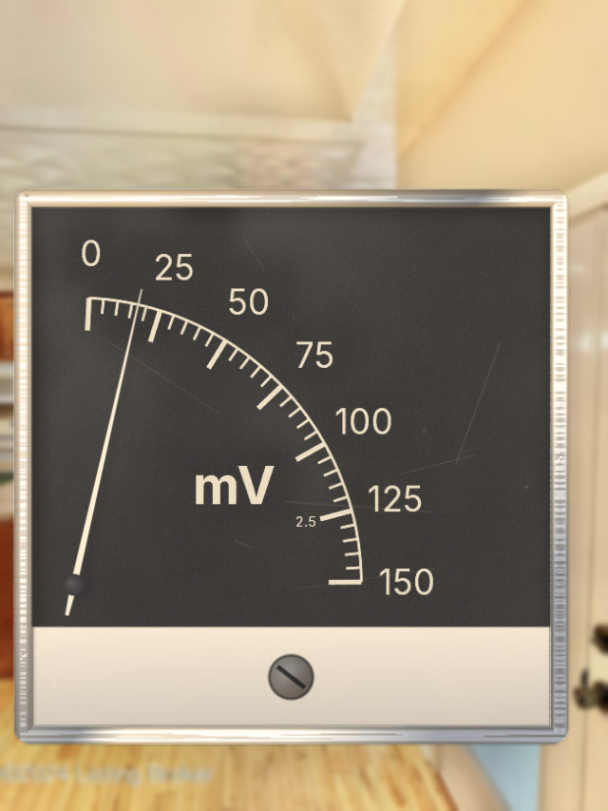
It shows 17.5 mV
